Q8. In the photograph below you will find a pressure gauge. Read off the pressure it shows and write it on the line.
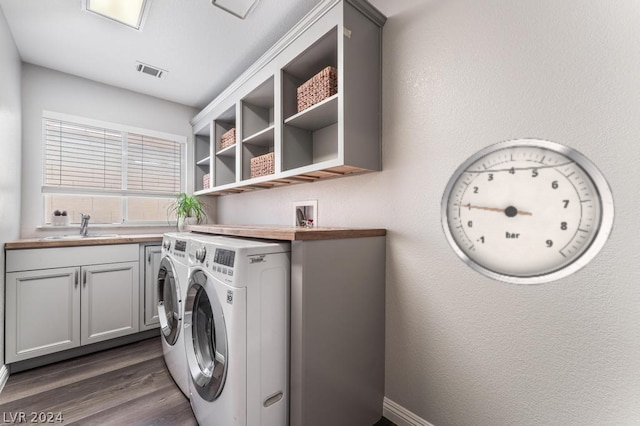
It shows 1 bar
